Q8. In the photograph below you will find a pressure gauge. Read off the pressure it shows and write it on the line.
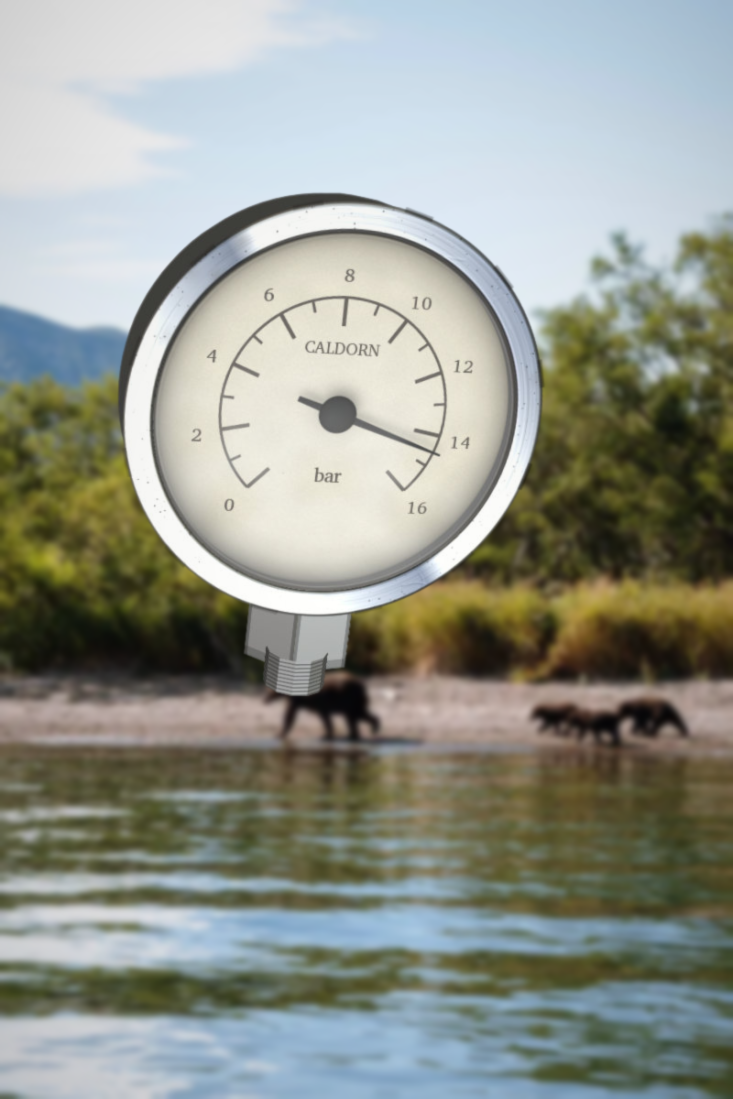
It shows 14.5 bar
